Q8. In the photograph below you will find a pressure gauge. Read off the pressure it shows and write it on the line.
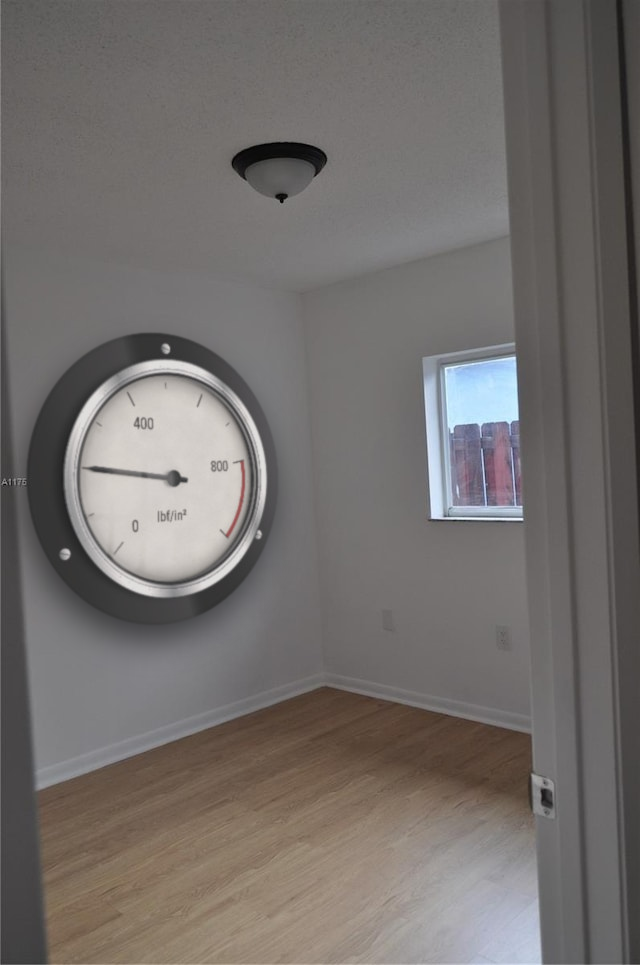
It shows 200 psi
